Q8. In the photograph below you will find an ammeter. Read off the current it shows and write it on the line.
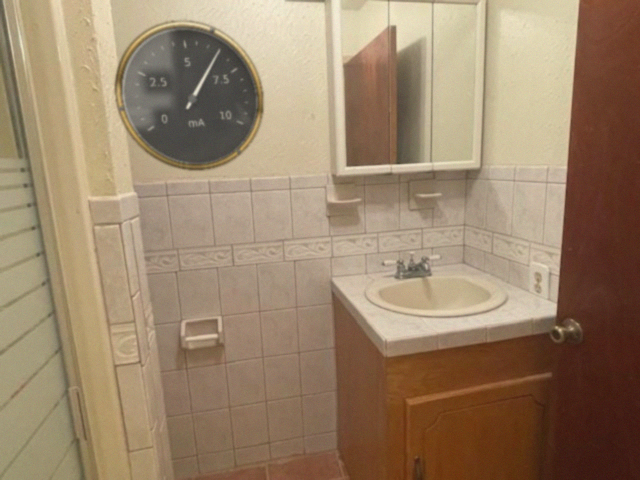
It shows 6.5 mA
